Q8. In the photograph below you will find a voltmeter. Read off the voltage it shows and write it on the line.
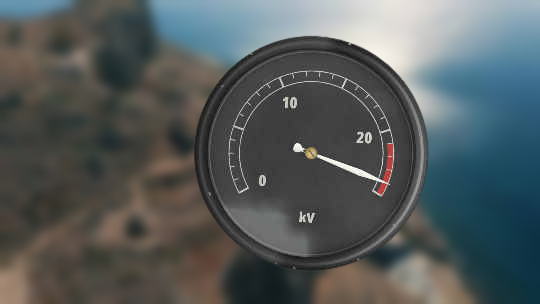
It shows 24 kV
